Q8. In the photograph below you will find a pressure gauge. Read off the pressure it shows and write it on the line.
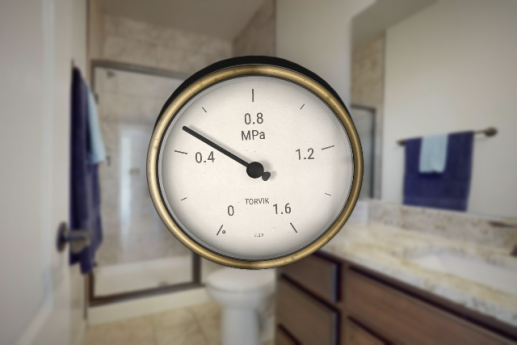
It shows 0.5 MPa
